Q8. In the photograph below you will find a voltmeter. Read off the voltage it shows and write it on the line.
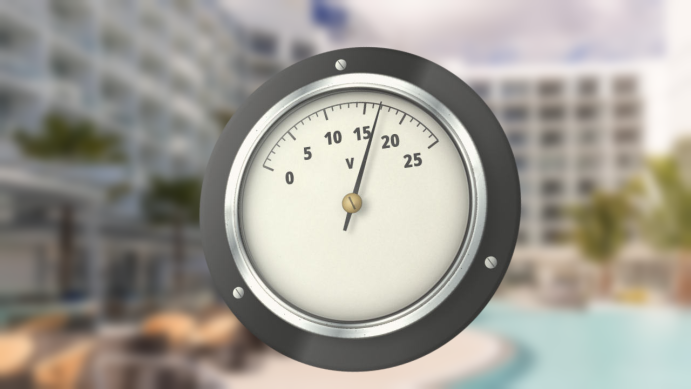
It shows 17 V
